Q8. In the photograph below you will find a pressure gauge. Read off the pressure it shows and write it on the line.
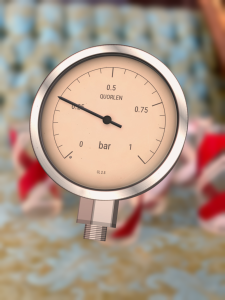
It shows 0.25 bar
